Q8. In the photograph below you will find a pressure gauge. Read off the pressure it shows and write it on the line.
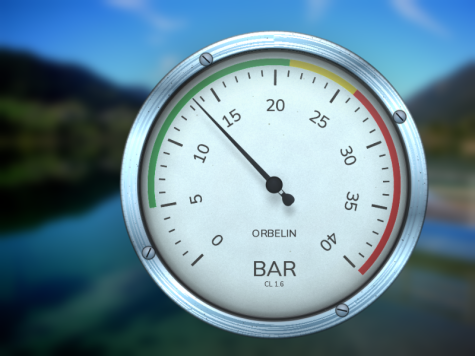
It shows 13.5 bar
